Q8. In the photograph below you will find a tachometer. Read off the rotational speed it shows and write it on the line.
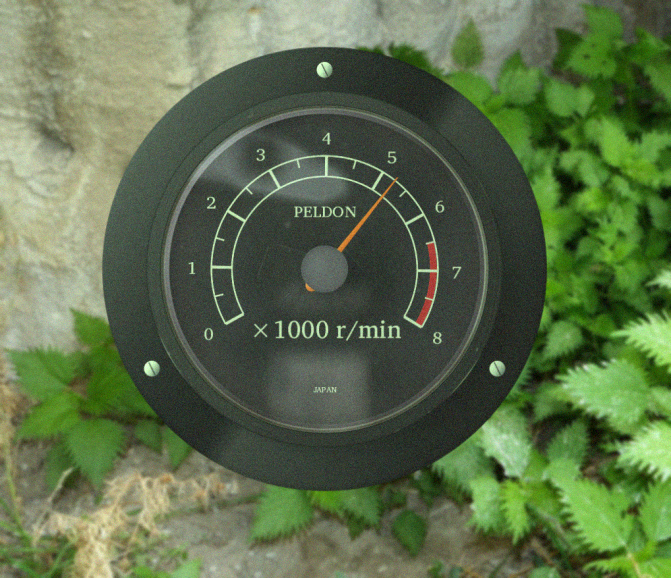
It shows 5250 rpm
